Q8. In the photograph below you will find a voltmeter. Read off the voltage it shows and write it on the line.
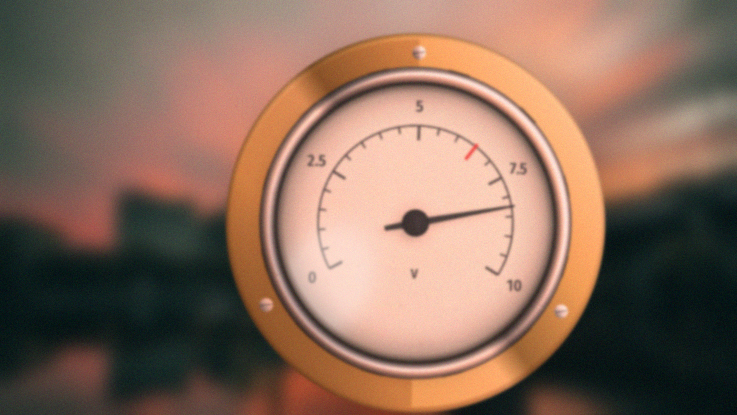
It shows 8.25 V
